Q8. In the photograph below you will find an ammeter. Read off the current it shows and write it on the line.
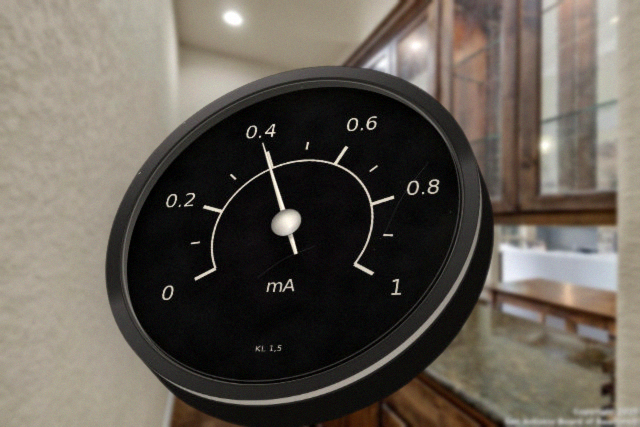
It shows 0.4 mA
